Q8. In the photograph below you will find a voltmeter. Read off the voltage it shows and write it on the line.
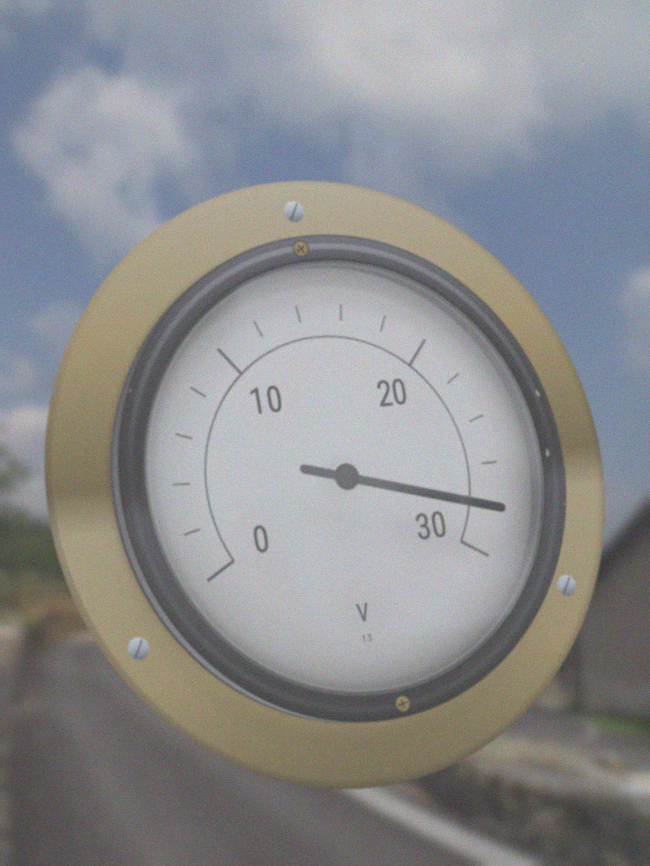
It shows 28 V
